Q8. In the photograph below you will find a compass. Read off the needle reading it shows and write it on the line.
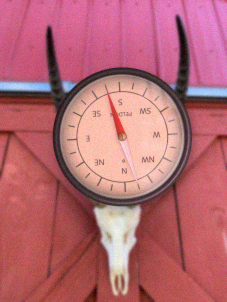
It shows 165 °
